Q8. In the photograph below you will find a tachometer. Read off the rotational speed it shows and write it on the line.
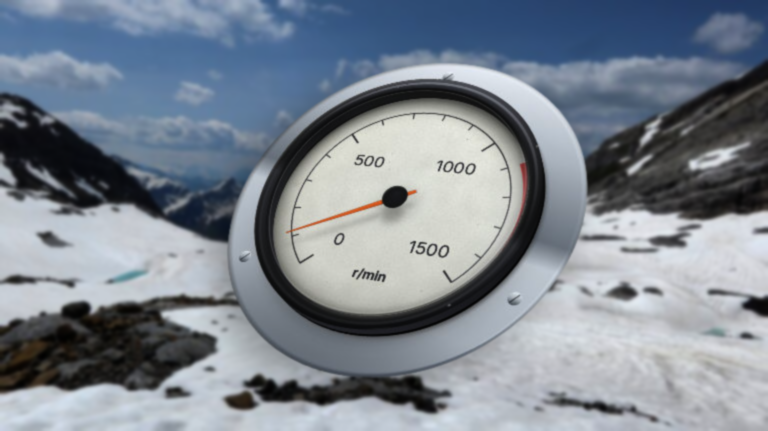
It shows 100 rpm
